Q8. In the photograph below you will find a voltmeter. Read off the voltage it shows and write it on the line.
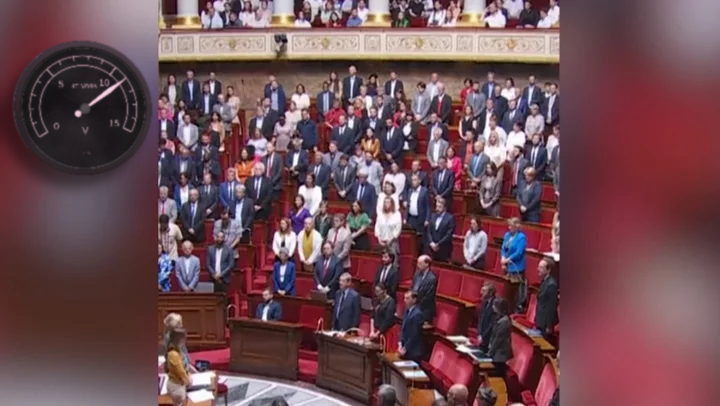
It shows 11 V
